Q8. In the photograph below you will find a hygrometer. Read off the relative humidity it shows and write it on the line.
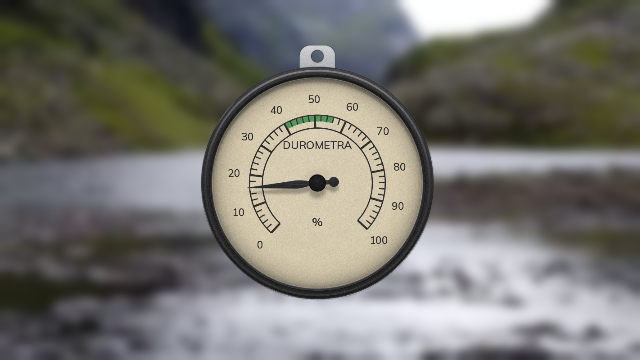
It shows 16 %
